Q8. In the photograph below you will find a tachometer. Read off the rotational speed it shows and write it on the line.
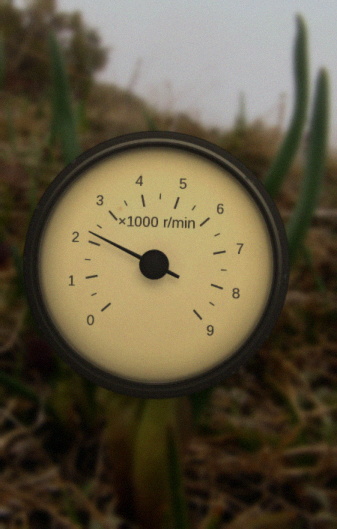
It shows 2250 rpm
